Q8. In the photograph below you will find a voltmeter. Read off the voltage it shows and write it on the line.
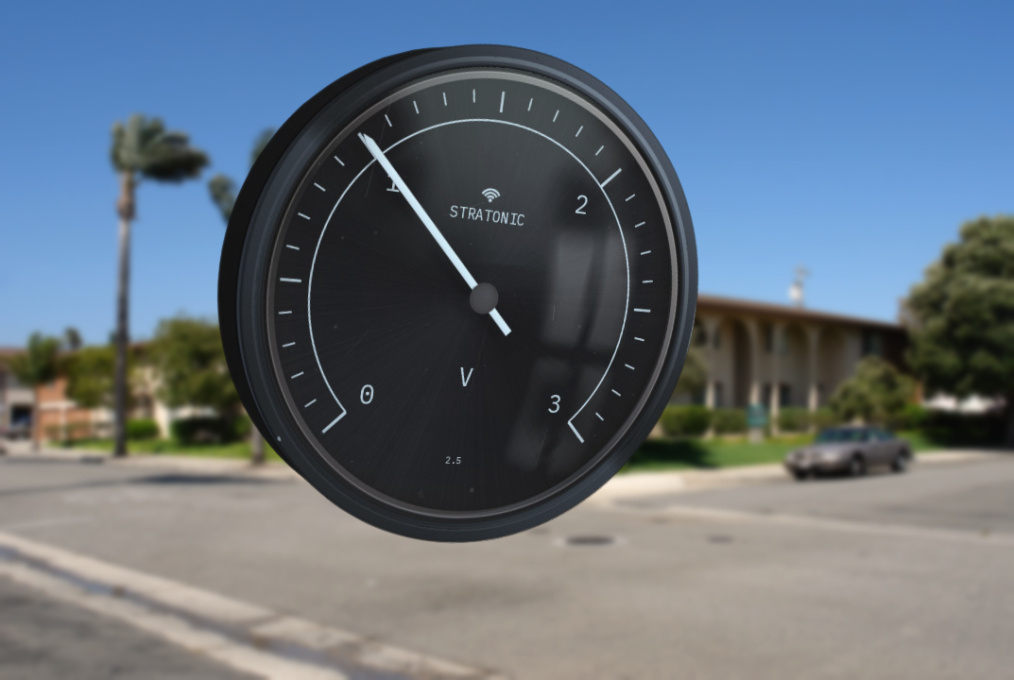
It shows 1 V
